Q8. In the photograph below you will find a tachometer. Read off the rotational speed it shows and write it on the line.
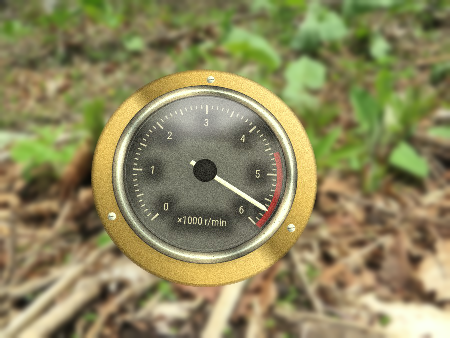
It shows 5700 rpm
